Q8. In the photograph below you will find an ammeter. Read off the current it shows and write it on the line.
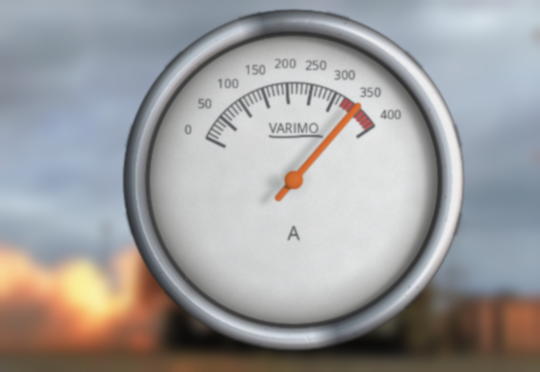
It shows 350 A
